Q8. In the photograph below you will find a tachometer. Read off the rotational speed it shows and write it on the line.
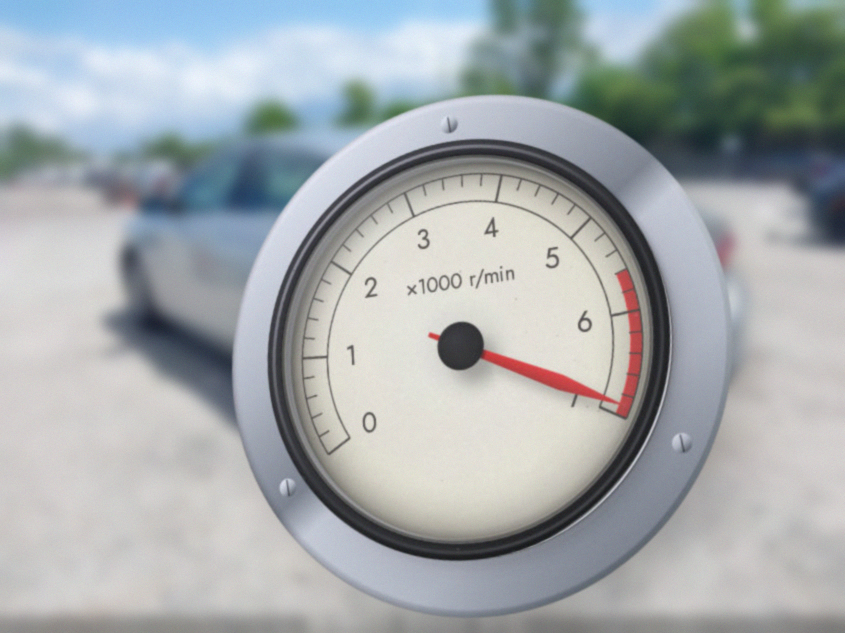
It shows 6900 rpm
